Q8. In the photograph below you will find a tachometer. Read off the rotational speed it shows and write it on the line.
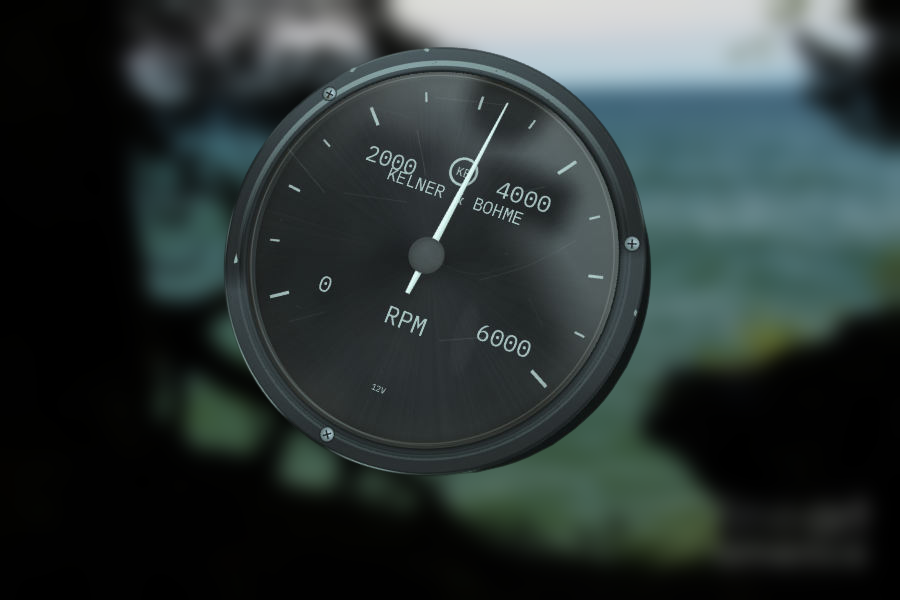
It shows 3250 rpm
